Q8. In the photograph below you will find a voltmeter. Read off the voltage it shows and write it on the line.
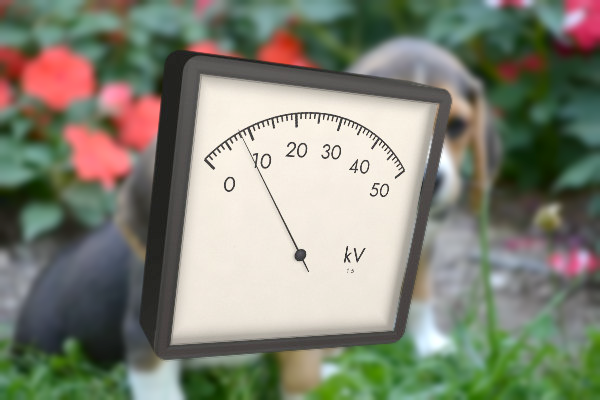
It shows 8 kV
